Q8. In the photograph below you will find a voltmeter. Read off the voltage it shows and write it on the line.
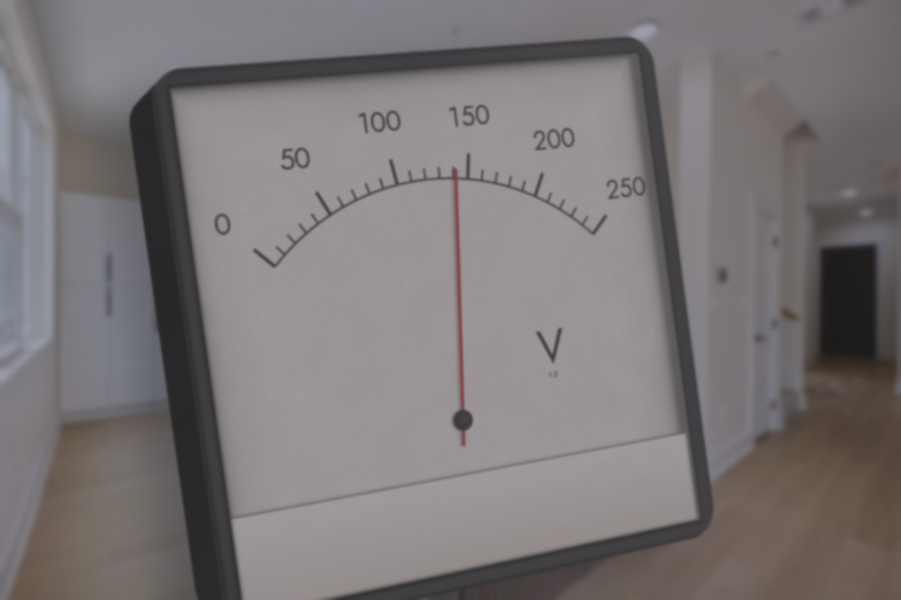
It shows 140 V
